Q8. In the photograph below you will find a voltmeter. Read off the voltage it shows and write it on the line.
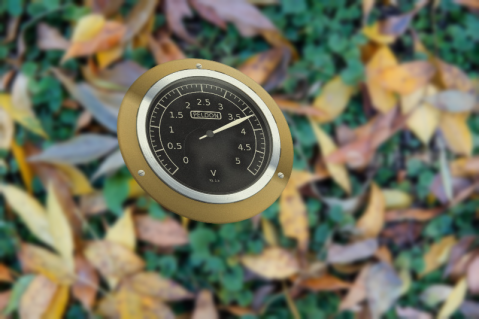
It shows 3.7 V
